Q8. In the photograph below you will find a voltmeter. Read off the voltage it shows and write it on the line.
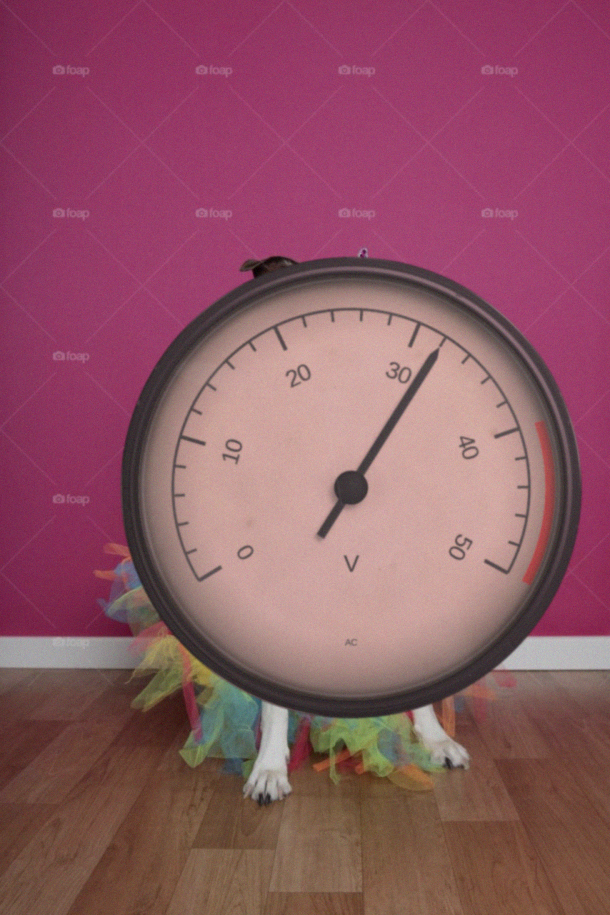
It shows 32 V
